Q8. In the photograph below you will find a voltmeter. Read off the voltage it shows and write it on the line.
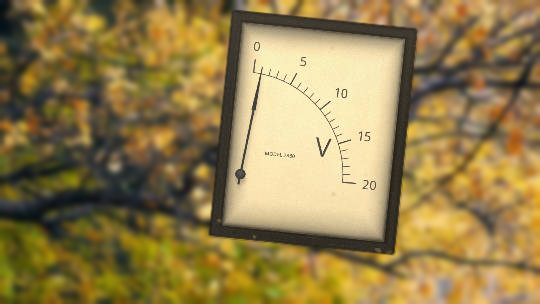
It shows 1 V
